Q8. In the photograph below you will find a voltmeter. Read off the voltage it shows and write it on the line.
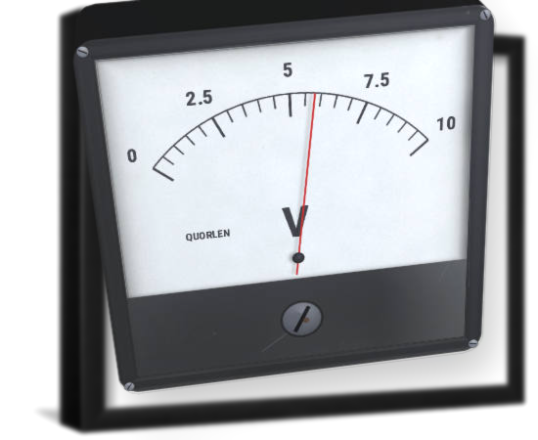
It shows 5.75 V
